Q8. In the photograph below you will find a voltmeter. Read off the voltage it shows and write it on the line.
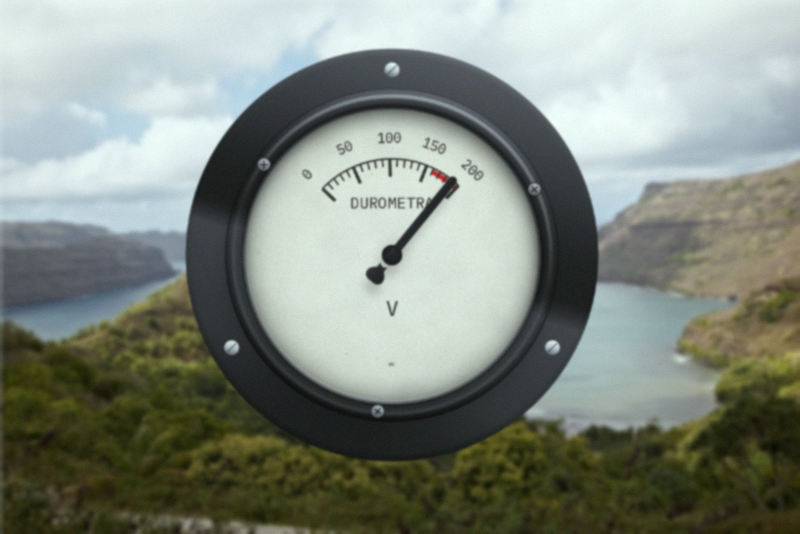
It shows 190 V
